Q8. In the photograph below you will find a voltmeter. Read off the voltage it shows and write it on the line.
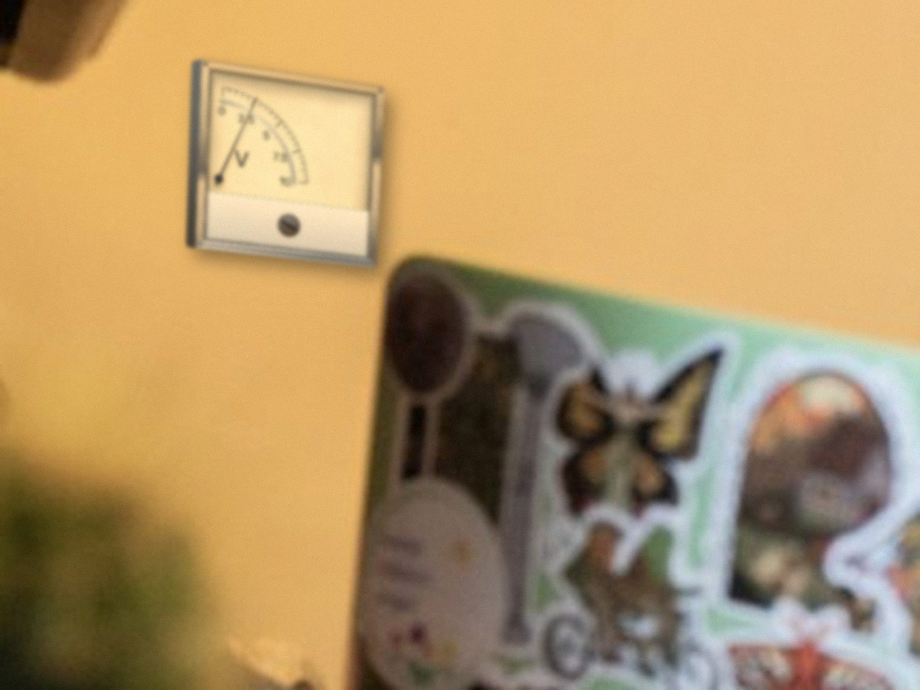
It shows 2.5 V
